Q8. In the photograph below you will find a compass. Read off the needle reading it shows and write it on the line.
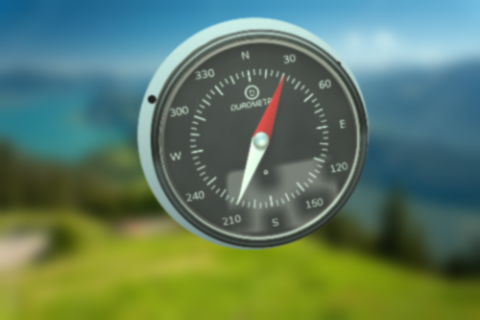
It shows 30 °
